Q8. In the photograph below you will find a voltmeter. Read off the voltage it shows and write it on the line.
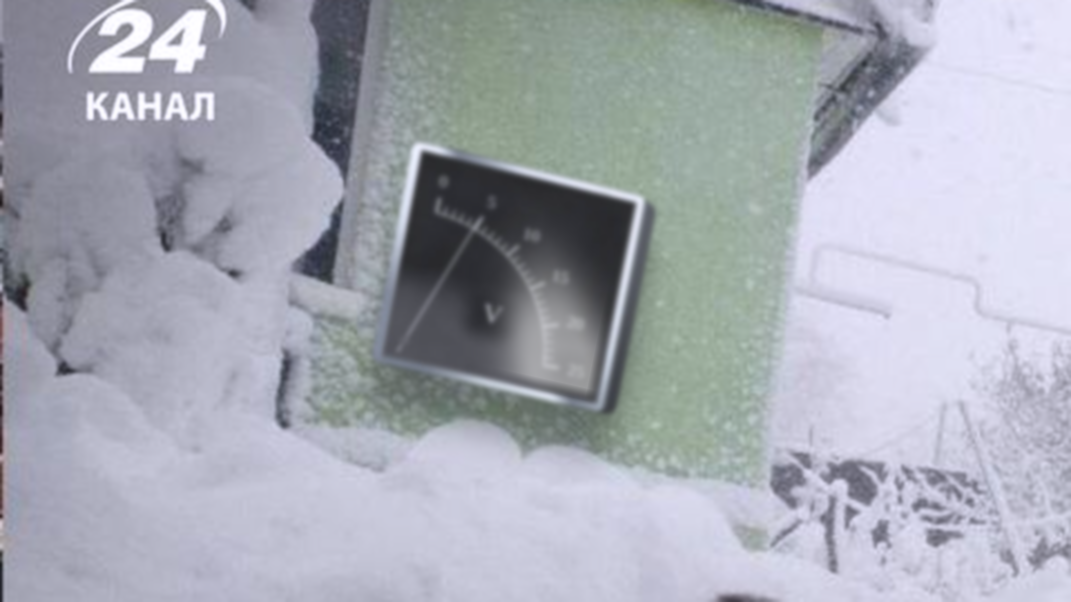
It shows 5 V
